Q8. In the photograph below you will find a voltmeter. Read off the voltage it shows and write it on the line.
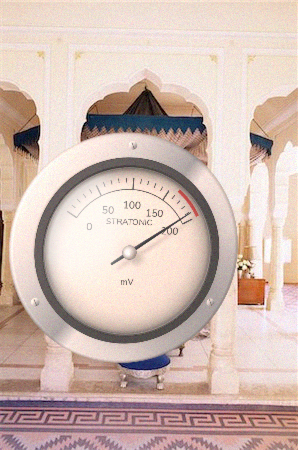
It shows 190 mV
